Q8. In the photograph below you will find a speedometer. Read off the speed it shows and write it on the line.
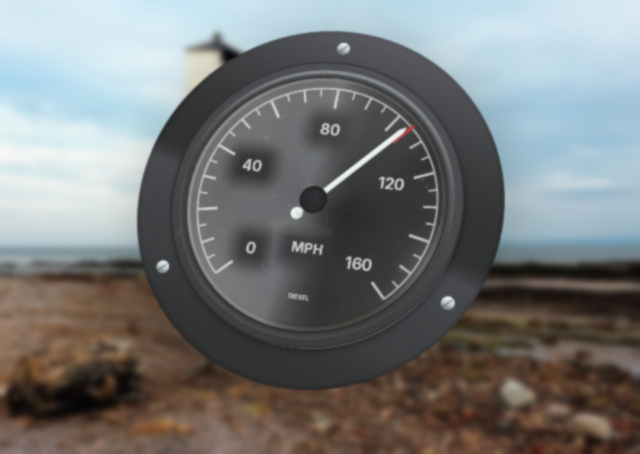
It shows 105 mph
